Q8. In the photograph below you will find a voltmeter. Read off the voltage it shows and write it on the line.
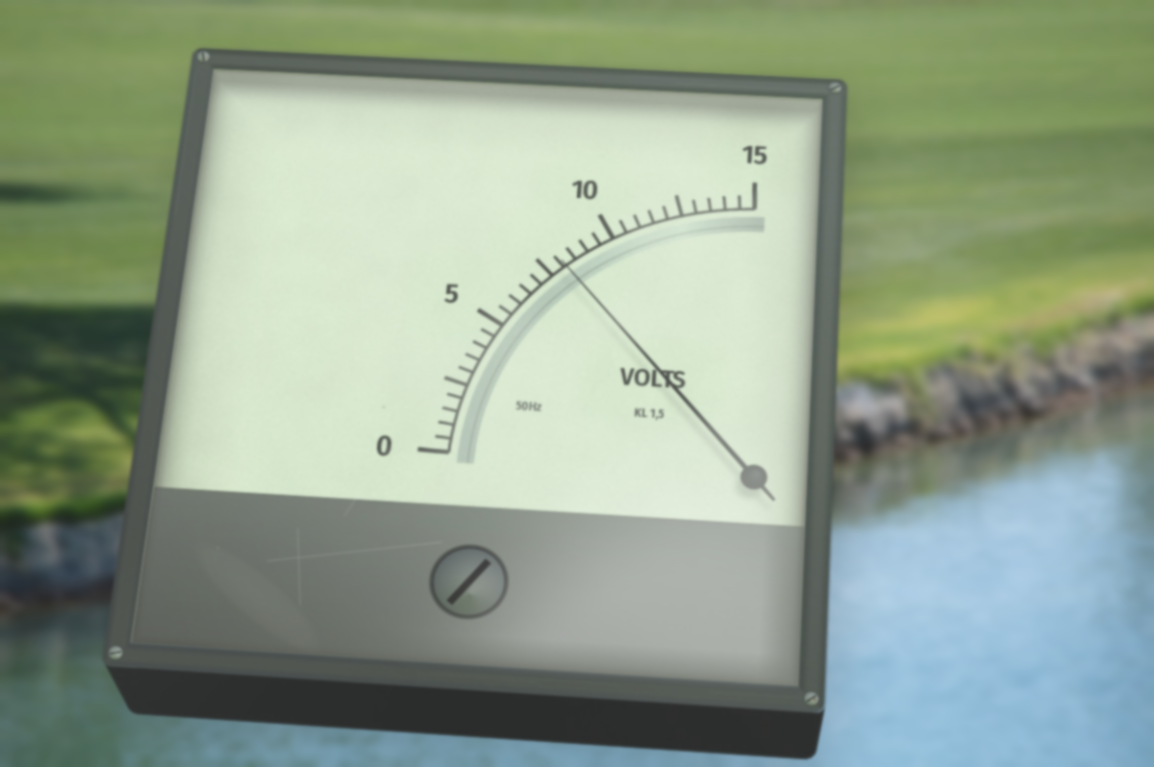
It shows 8 V
